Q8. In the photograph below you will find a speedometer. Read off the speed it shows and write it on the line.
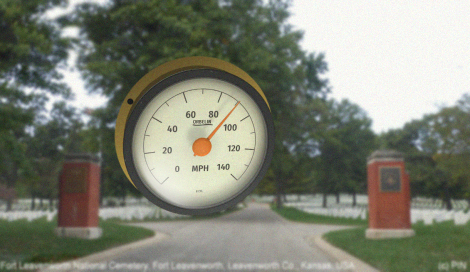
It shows 90 mph
